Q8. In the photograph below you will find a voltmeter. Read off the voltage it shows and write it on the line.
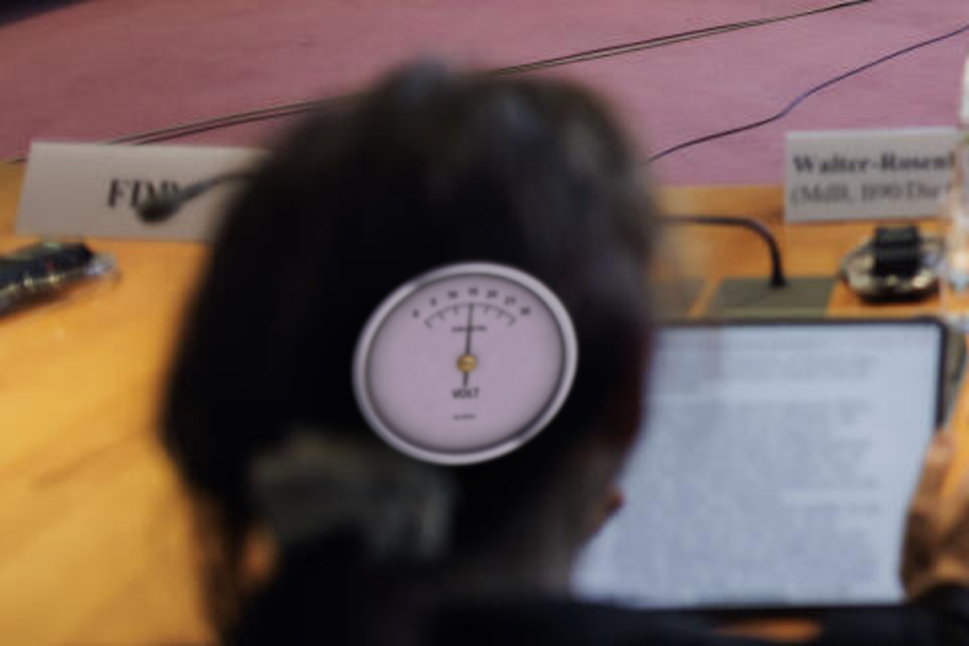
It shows 15 V
